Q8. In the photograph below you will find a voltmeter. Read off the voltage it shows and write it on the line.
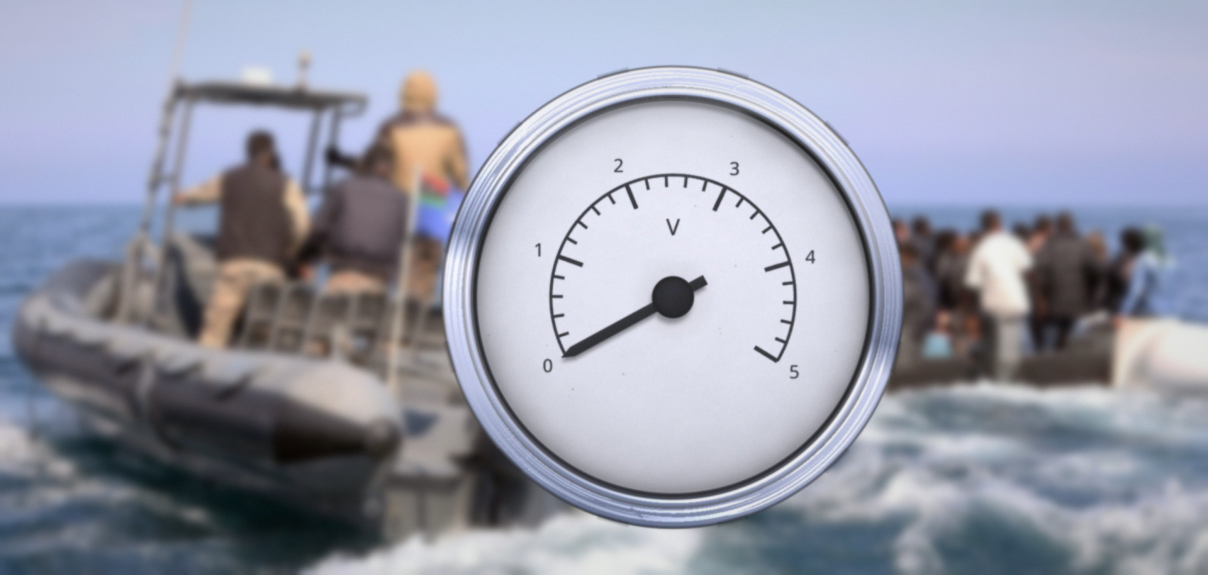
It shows 0 V
